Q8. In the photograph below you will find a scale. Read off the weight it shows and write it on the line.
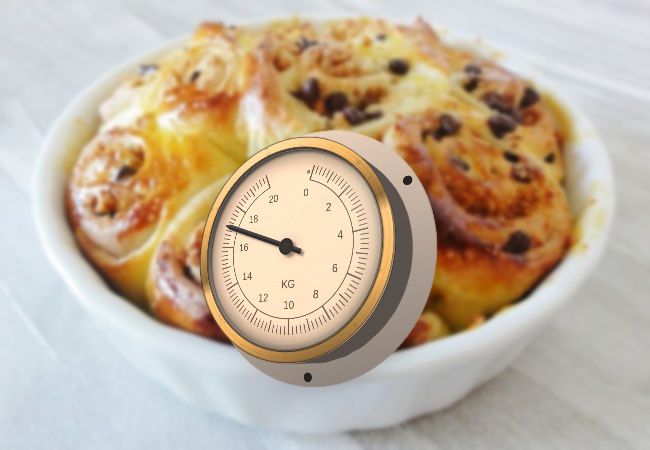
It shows 17 kg
